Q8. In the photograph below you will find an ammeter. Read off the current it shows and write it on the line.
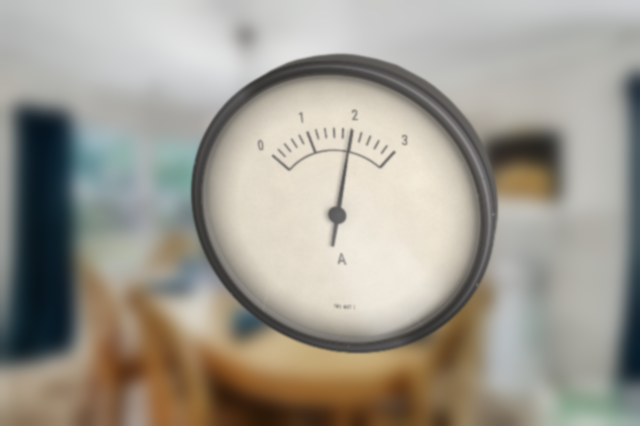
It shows 2 A
